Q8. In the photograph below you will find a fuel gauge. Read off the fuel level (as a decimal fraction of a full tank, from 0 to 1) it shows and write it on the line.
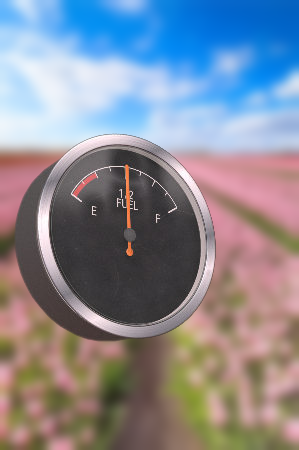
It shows 0.5
